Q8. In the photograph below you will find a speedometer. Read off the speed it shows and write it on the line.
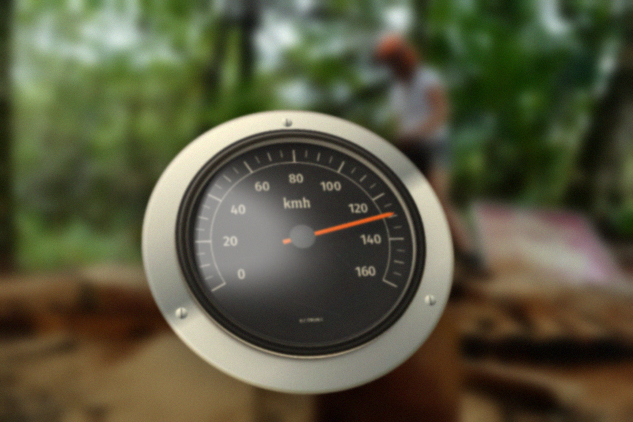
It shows 130 km/h
